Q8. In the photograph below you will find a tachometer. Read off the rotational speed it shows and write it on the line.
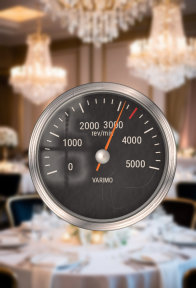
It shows 3100 rpm
